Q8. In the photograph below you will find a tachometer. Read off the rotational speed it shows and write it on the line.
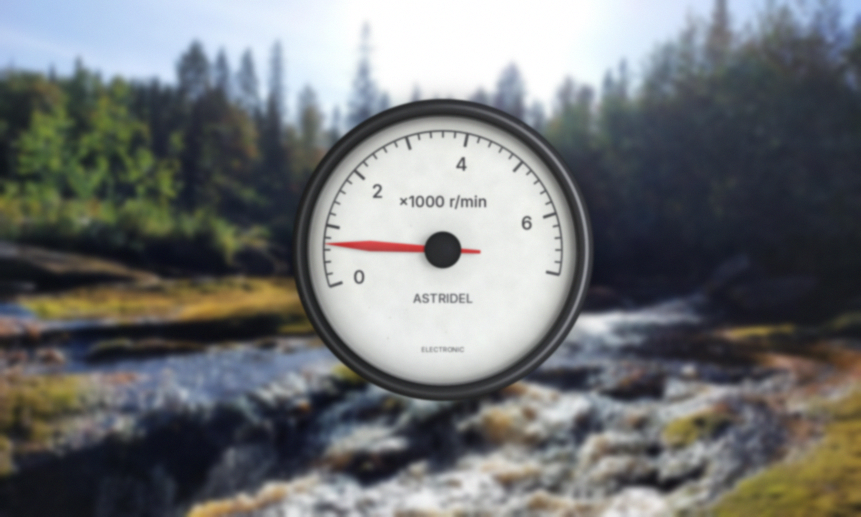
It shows 700 rpm
